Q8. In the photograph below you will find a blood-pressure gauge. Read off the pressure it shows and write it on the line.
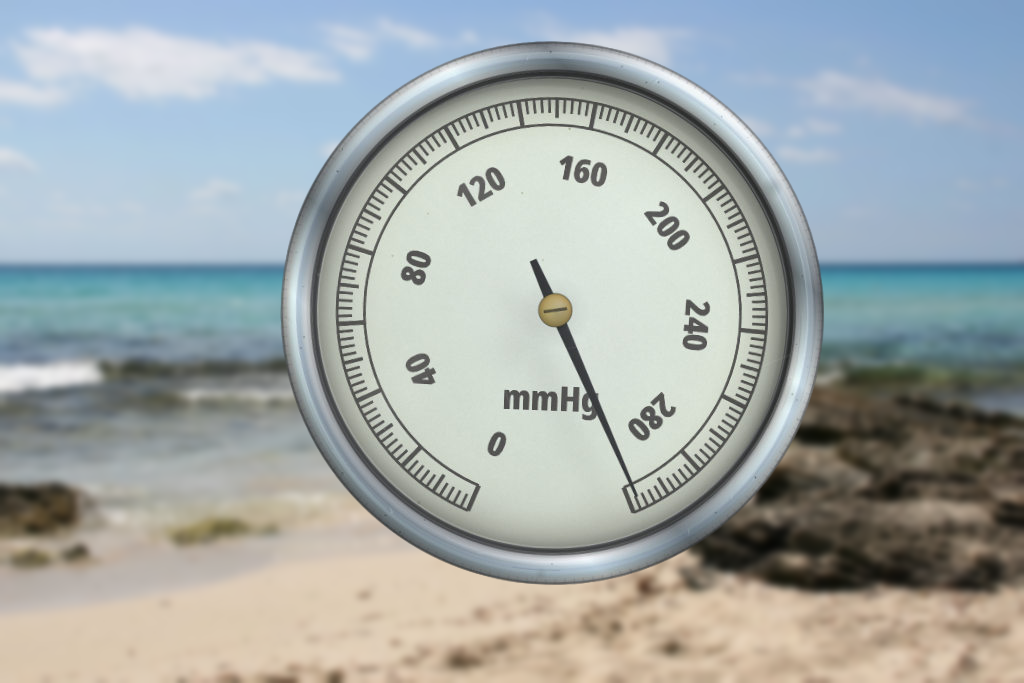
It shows 298 mmHg
